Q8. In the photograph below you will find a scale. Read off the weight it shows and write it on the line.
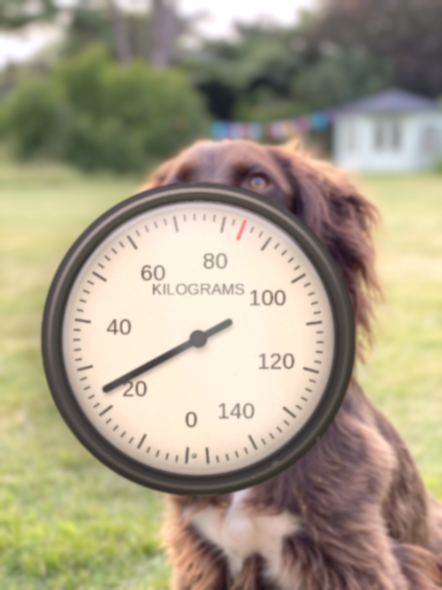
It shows 24 kg
